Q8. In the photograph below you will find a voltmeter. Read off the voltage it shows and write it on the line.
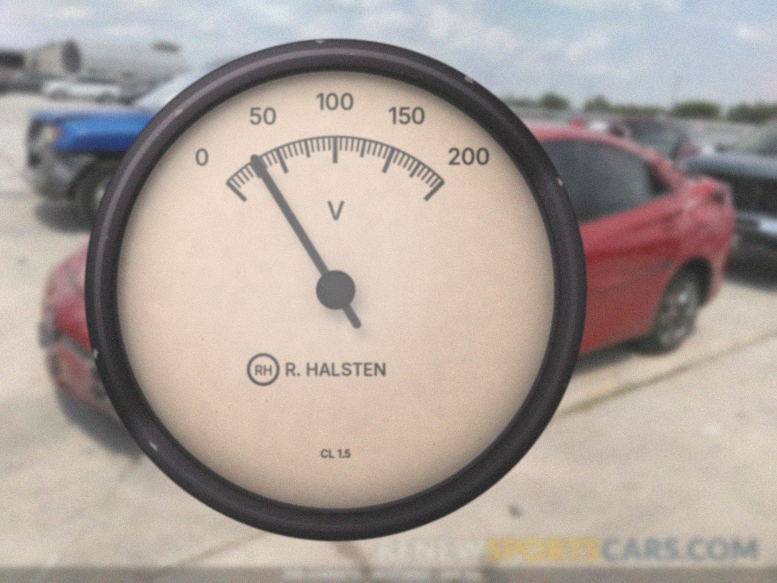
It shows 30 V
